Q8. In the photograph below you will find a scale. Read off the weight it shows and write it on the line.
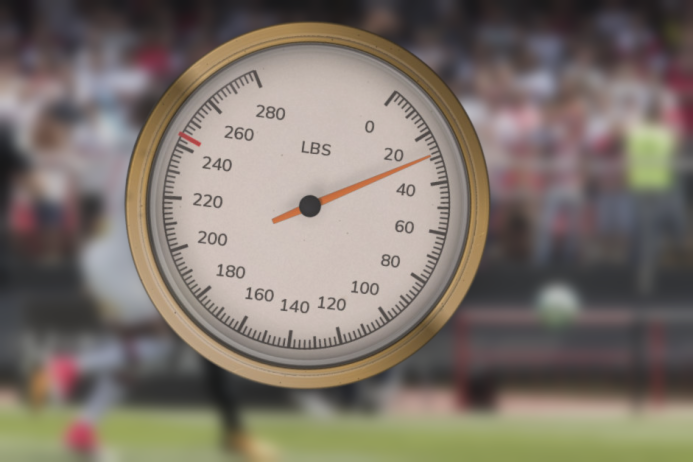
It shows 28 lb
